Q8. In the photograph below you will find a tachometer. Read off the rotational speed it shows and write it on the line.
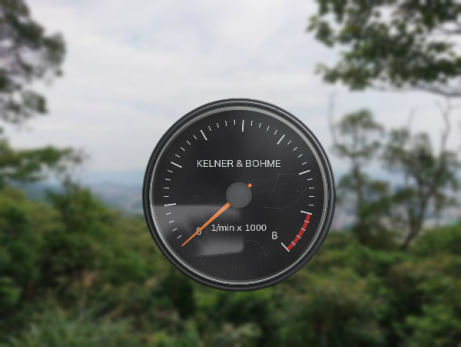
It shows 0 rpm
